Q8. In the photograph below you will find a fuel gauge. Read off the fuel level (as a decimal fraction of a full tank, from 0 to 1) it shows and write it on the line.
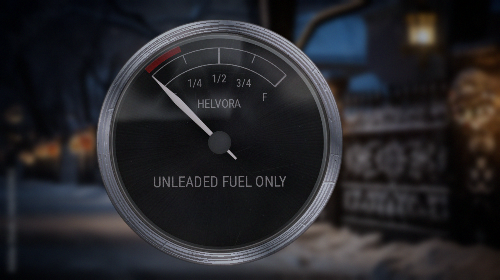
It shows 0
